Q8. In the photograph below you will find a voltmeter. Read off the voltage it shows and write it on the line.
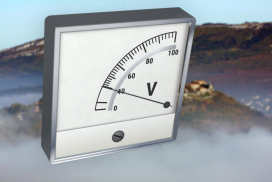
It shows 40 V
